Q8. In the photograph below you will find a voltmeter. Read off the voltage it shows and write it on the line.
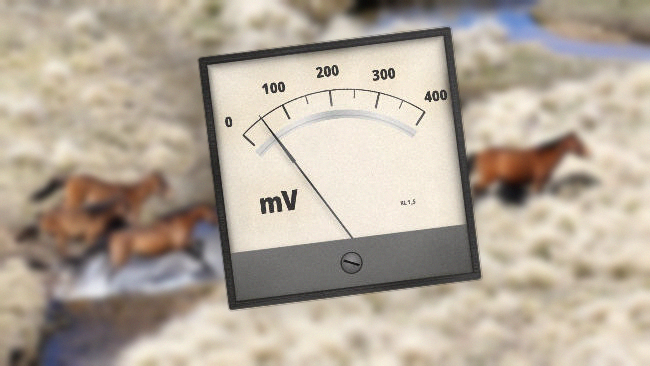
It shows 50 mV
